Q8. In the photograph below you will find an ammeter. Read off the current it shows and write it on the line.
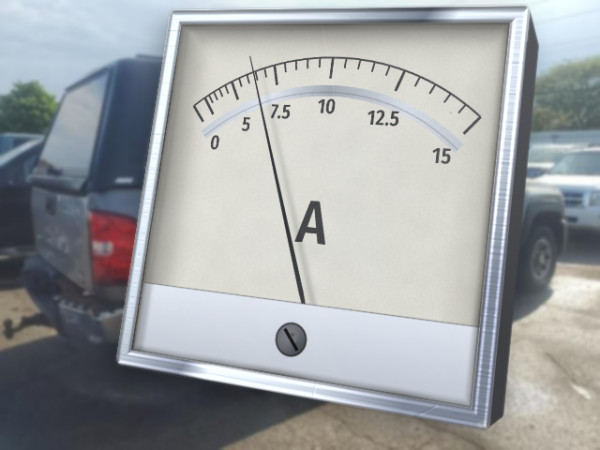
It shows 6.5 A
